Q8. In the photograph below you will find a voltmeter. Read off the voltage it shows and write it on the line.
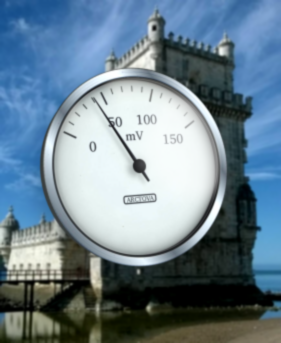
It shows 40 mV
